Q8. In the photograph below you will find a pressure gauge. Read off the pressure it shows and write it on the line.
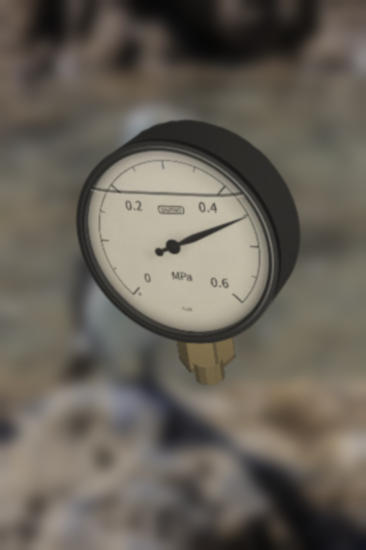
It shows 0.45 MPa
